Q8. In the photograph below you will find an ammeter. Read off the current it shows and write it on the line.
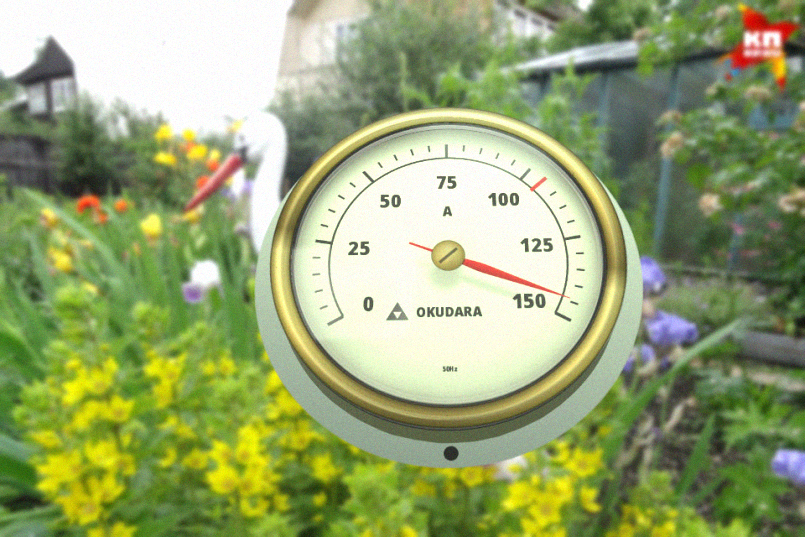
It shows 145 A
